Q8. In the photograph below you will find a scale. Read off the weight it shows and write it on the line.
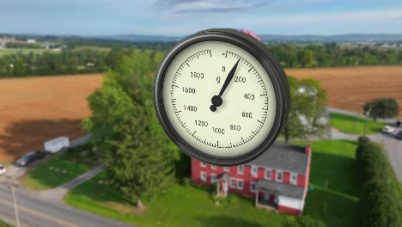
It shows 100 g
